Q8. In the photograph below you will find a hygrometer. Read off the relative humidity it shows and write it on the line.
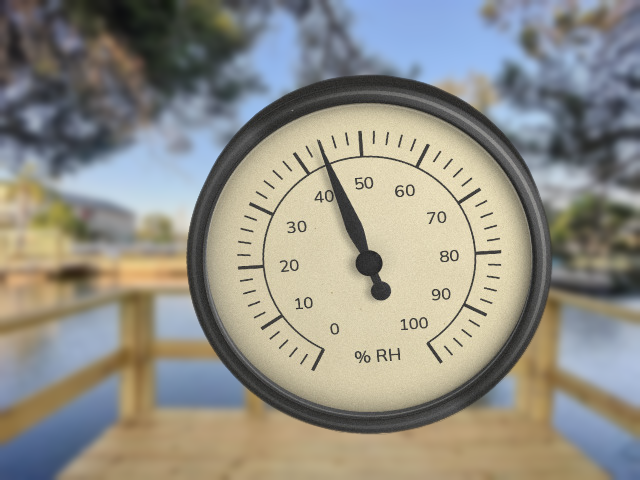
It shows 44 %
